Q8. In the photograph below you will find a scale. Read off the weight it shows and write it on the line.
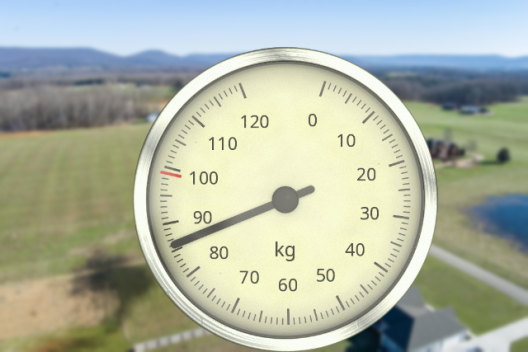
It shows 86 kg
